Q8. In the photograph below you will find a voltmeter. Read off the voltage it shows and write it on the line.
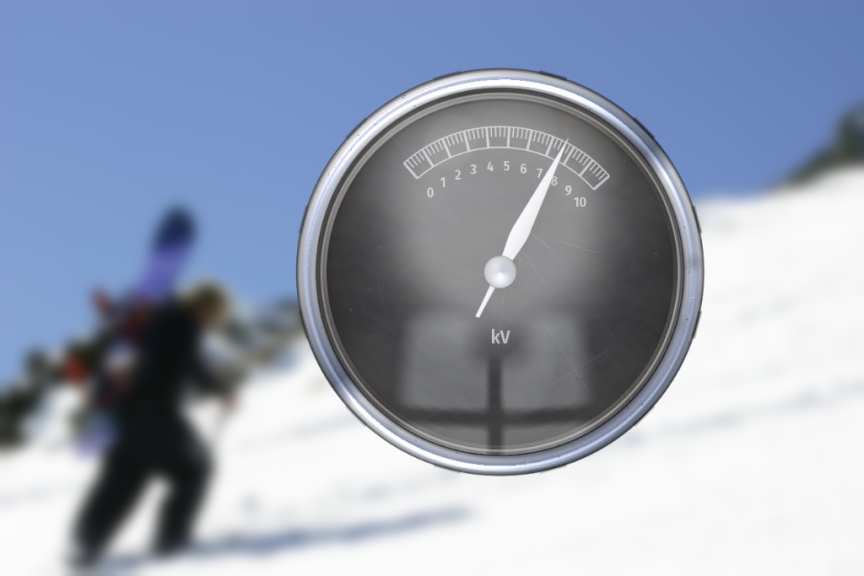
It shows 7.6 kV
